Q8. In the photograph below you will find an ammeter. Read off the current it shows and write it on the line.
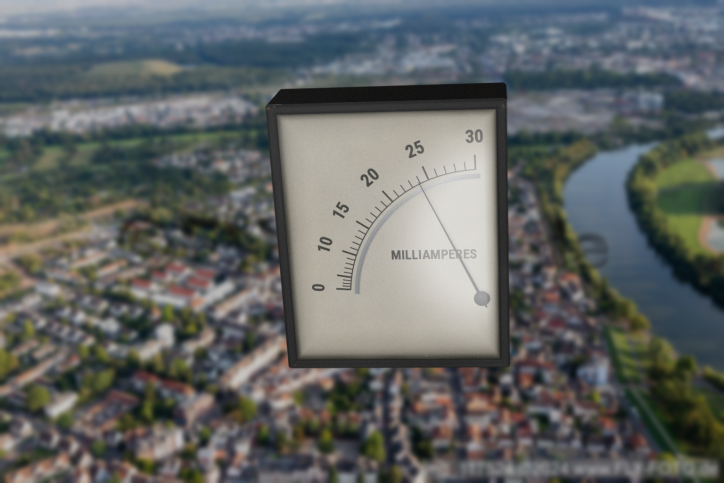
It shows 24 mA
